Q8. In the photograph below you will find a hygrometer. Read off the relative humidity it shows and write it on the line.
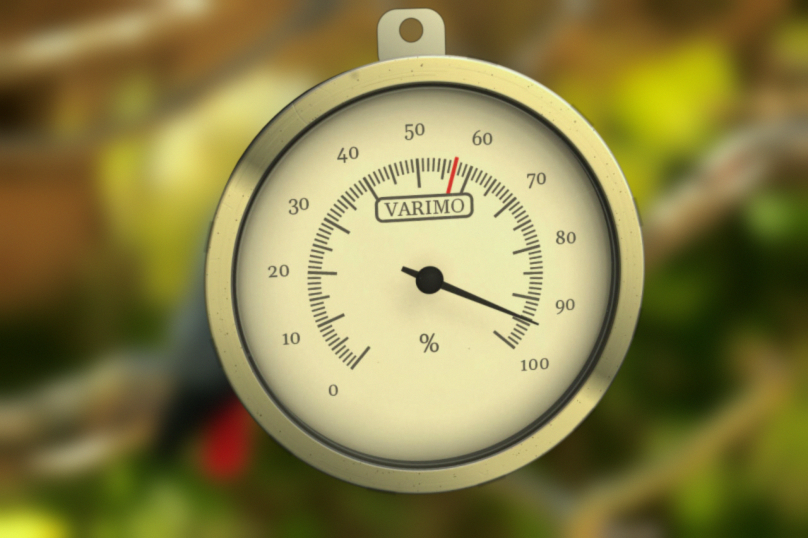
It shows 94 %
